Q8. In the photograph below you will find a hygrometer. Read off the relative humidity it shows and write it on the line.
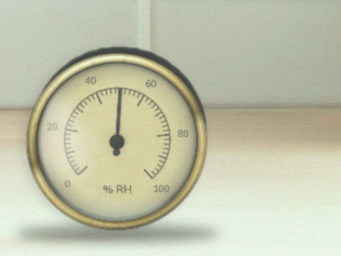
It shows 50 %
